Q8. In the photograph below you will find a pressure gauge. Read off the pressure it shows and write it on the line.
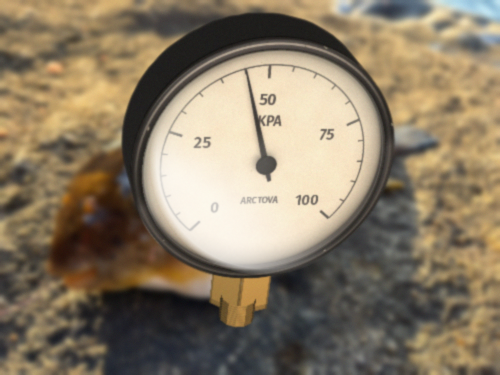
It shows 45 kPa
